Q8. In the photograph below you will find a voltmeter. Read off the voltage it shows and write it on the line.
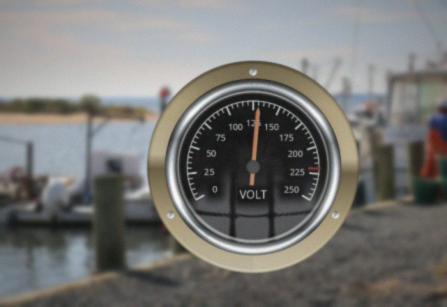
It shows 130 V
